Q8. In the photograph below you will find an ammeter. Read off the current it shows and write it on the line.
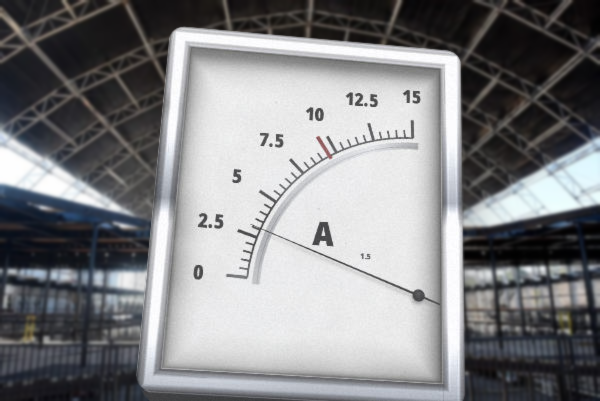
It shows 3 A
